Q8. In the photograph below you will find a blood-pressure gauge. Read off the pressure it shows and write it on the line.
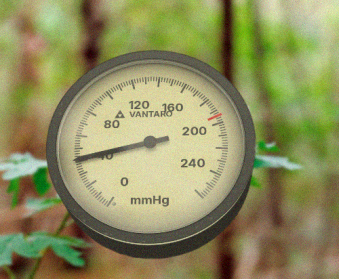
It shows 40 mmHg
